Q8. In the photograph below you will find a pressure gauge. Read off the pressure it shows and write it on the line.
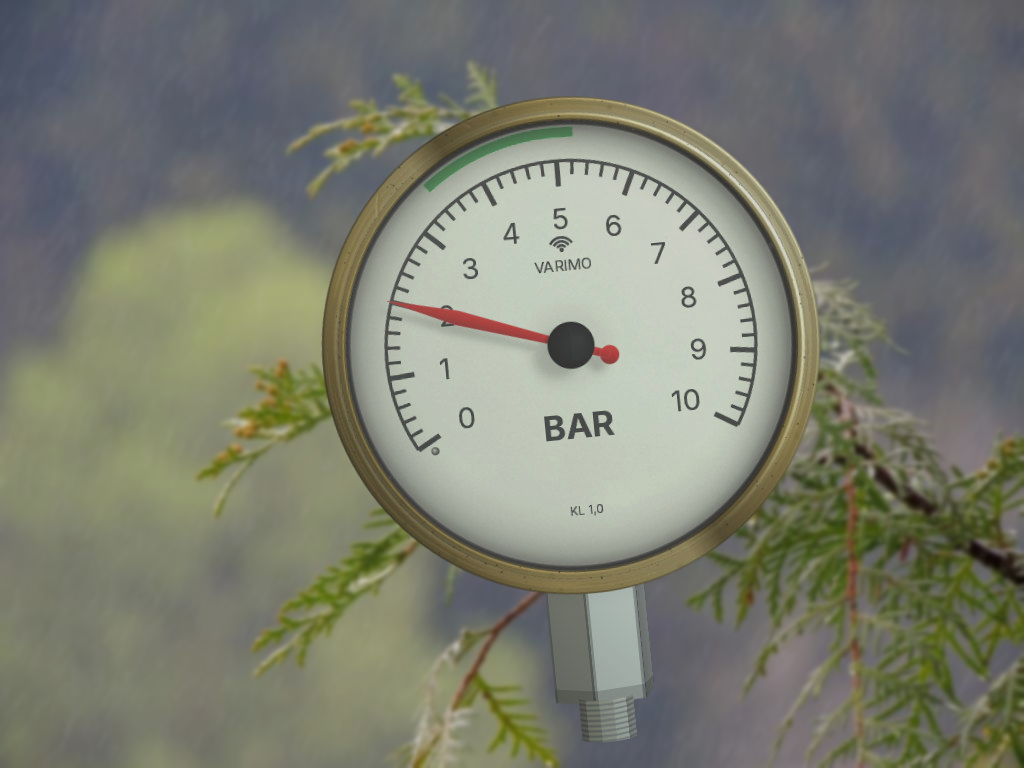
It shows 2 bar
